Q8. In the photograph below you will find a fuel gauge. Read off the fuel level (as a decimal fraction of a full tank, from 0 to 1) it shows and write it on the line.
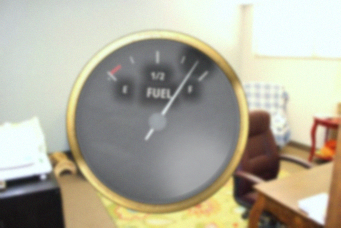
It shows 0.875
